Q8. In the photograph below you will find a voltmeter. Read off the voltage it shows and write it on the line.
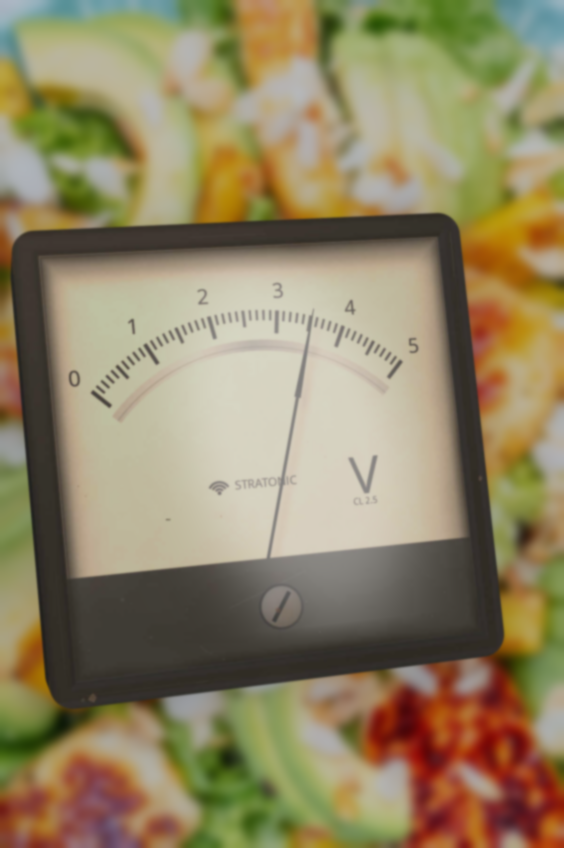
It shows 3.5 V
